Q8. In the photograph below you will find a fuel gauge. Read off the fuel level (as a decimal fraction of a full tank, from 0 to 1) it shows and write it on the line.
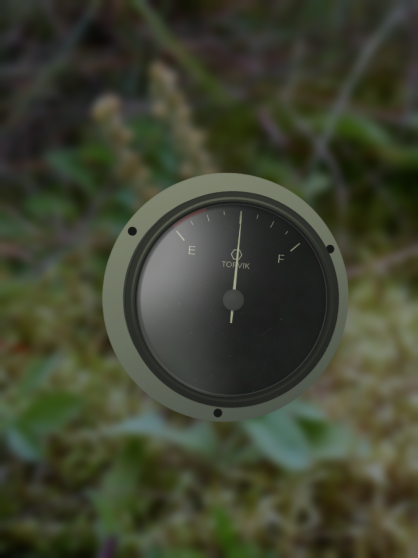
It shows 0.5
